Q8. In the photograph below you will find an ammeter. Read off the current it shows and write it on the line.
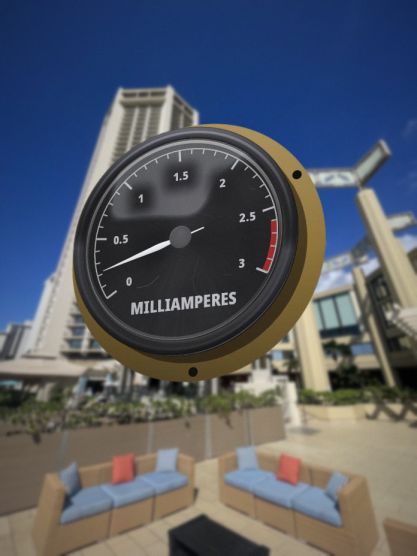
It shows 0.2 mA
